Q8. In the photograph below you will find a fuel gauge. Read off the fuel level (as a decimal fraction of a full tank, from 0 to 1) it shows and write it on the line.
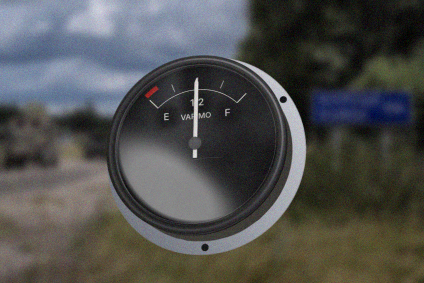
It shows 0.5
